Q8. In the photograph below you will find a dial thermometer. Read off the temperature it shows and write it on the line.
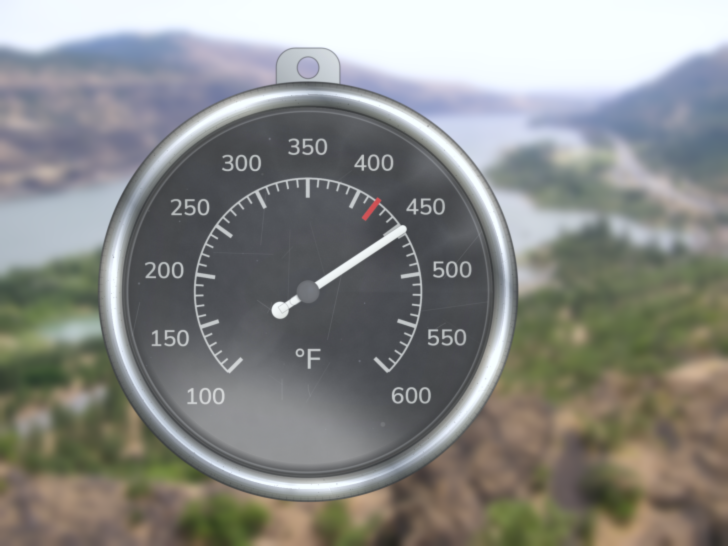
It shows 455 °F
